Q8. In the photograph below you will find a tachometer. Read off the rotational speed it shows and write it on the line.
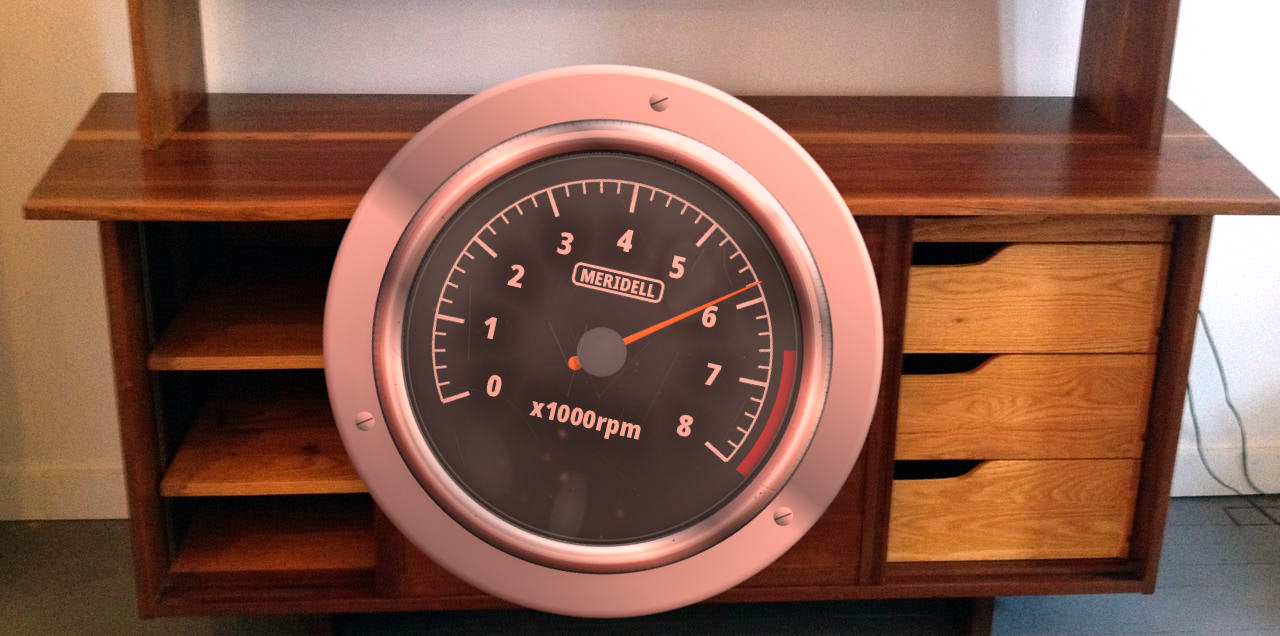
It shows 5800 rpm
